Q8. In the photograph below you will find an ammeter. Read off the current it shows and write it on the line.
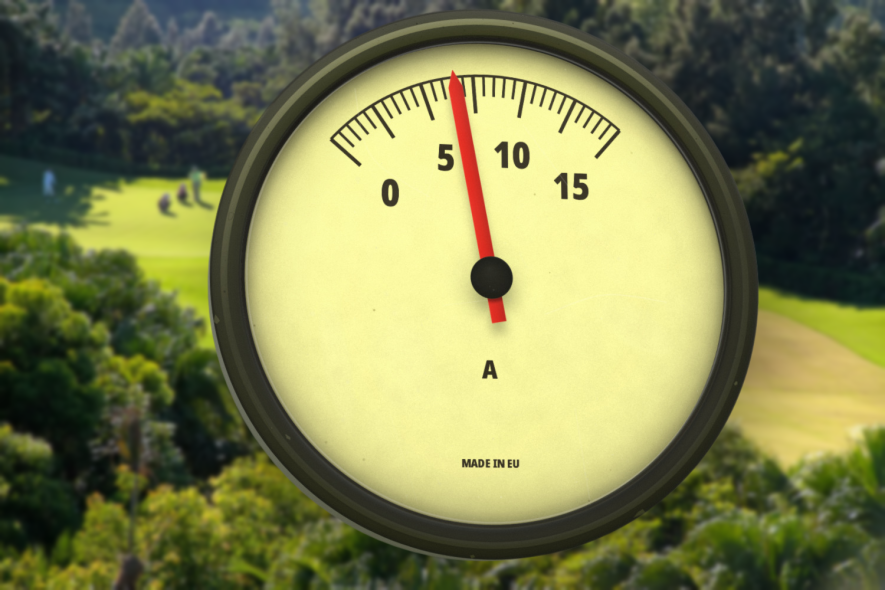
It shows 6.5 A
